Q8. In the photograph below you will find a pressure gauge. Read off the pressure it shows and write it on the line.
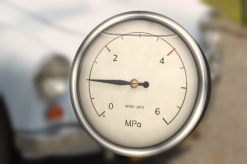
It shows 1 MPa
